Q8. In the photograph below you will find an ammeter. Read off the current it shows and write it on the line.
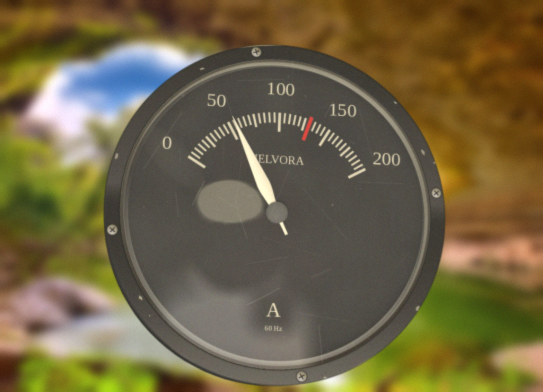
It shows 55 A
